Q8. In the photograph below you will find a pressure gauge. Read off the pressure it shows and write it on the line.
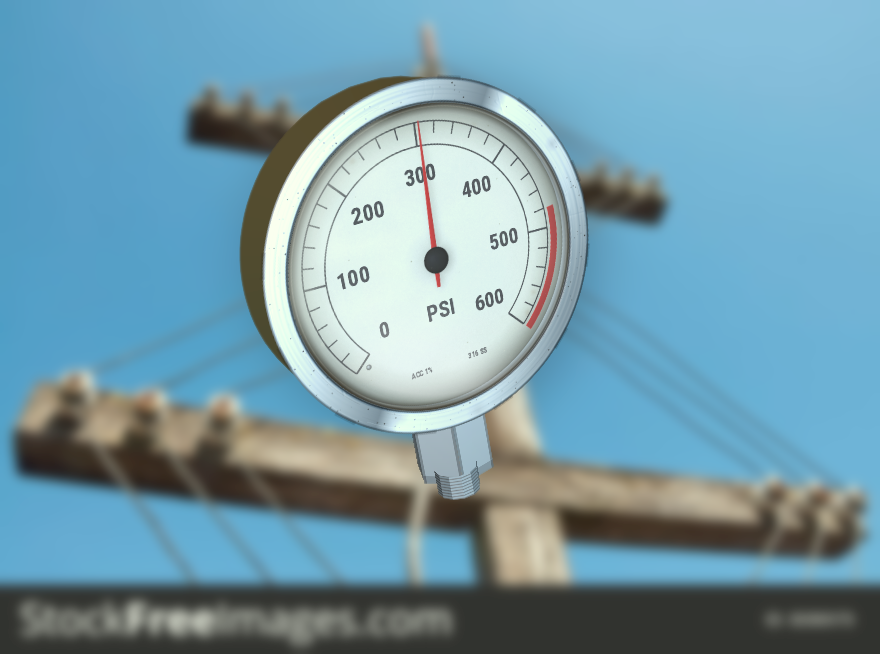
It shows 300 psi
